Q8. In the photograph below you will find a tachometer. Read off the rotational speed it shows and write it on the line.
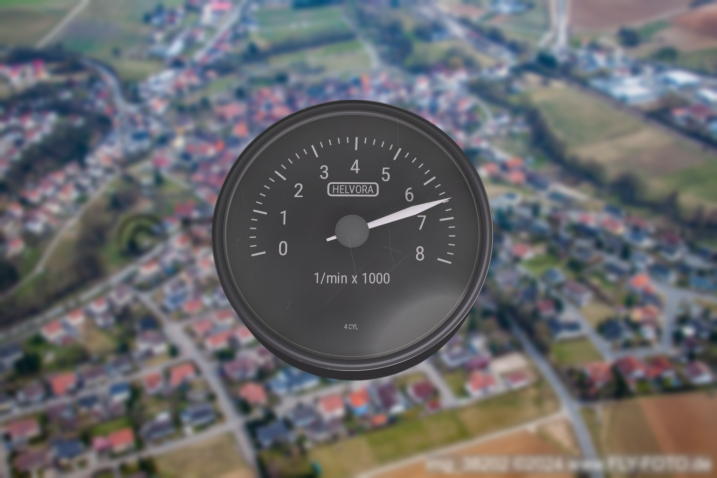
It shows 6600 rpm
